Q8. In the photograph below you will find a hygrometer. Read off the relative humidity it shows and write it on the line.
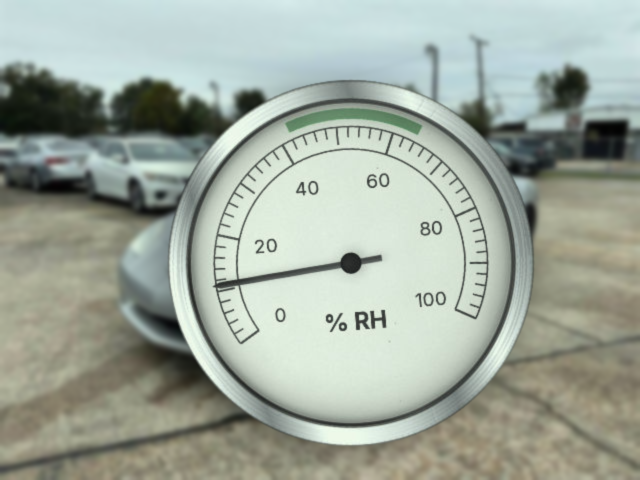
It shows 11 %
